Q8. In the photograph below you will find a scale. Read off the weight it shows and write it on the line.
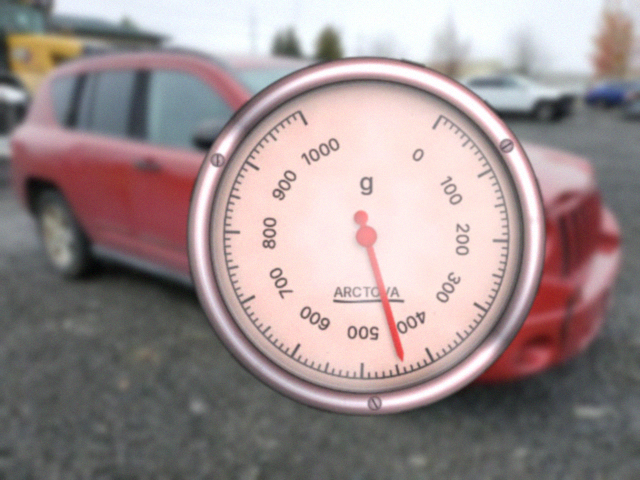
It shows 440 g
